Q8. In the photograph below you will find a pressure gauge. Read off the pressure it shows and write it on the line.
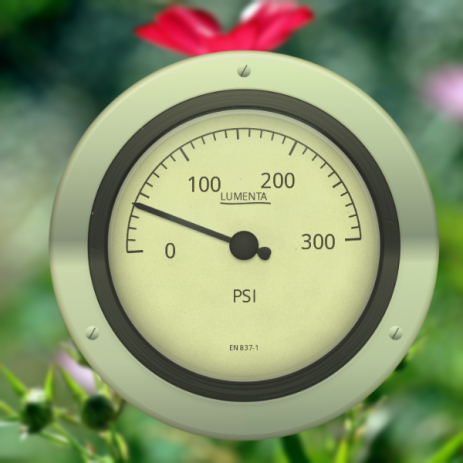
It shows 40 psi
